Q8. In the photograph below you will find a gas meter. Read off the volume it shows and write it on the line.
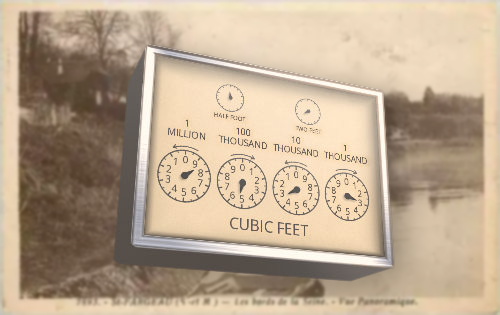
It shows 853300 ft³
